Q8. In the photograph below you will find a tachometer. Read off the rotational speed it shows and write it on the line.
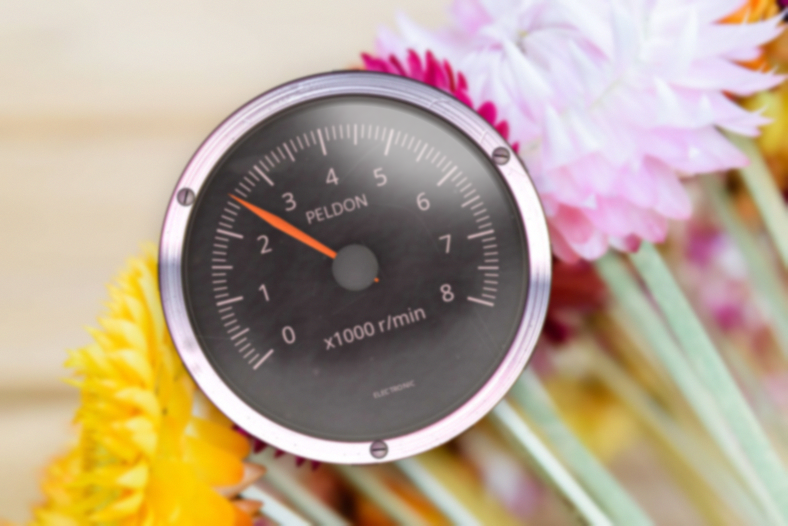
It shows 2500 rpm
